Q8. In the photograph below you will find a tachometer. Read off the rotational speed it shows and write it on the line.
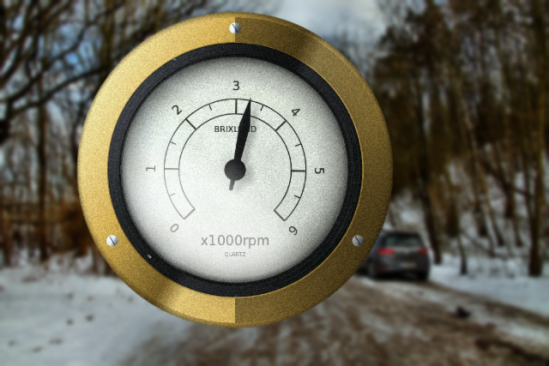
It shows 3250 rpm
